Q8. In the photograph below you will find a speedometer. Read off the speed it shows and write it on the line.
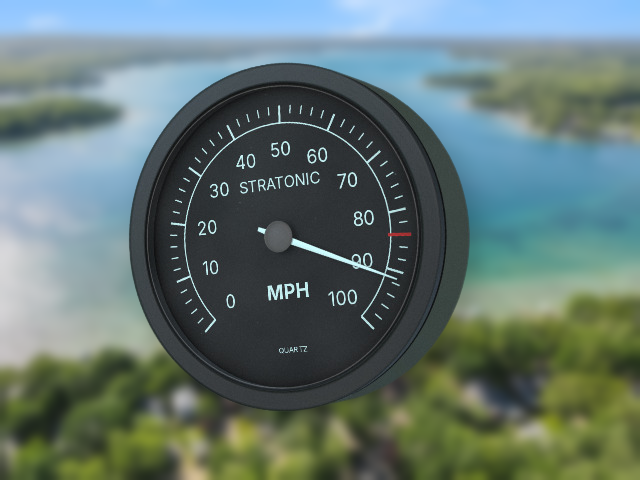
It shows 91 mph
